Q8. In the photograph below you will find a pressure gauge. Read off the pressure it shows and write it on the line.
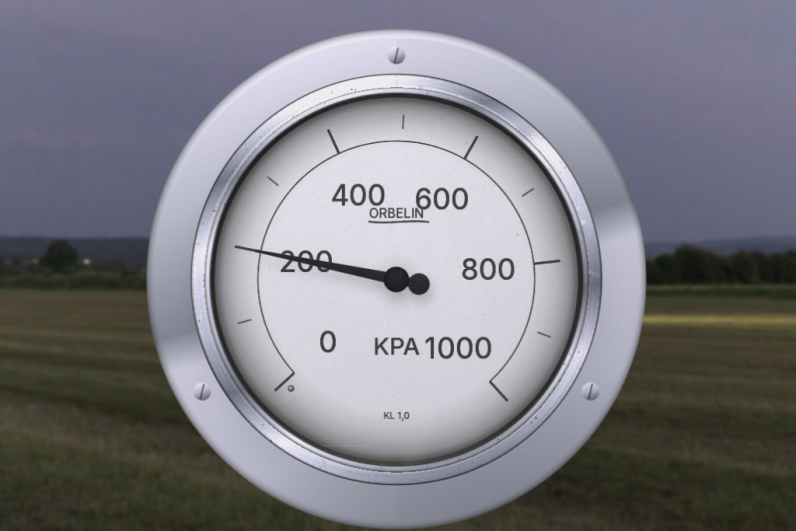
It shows 200 kPa
